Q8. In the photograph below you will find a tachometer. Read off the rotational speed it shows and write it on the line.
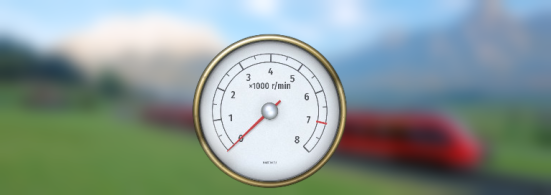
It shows 0 rpm
